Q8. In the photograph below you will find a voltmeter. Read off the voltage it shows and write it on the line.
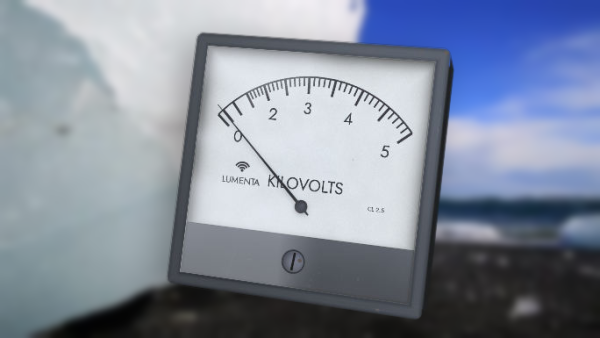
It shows 0.5 kV
